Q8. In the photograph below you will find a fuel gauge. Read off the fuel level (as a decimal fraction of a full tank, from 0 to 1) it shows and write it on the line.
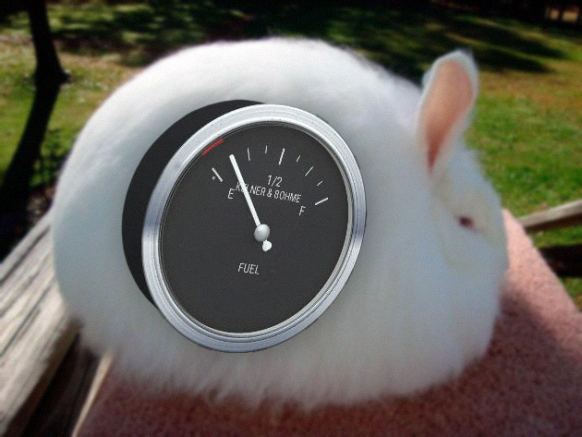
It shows 0.125
